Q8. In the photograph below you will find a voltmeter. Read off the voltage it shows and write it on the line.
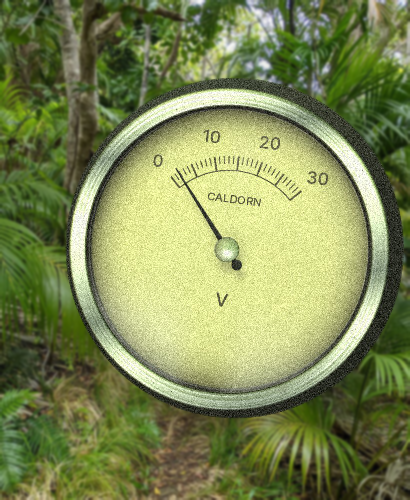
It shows 2 V
